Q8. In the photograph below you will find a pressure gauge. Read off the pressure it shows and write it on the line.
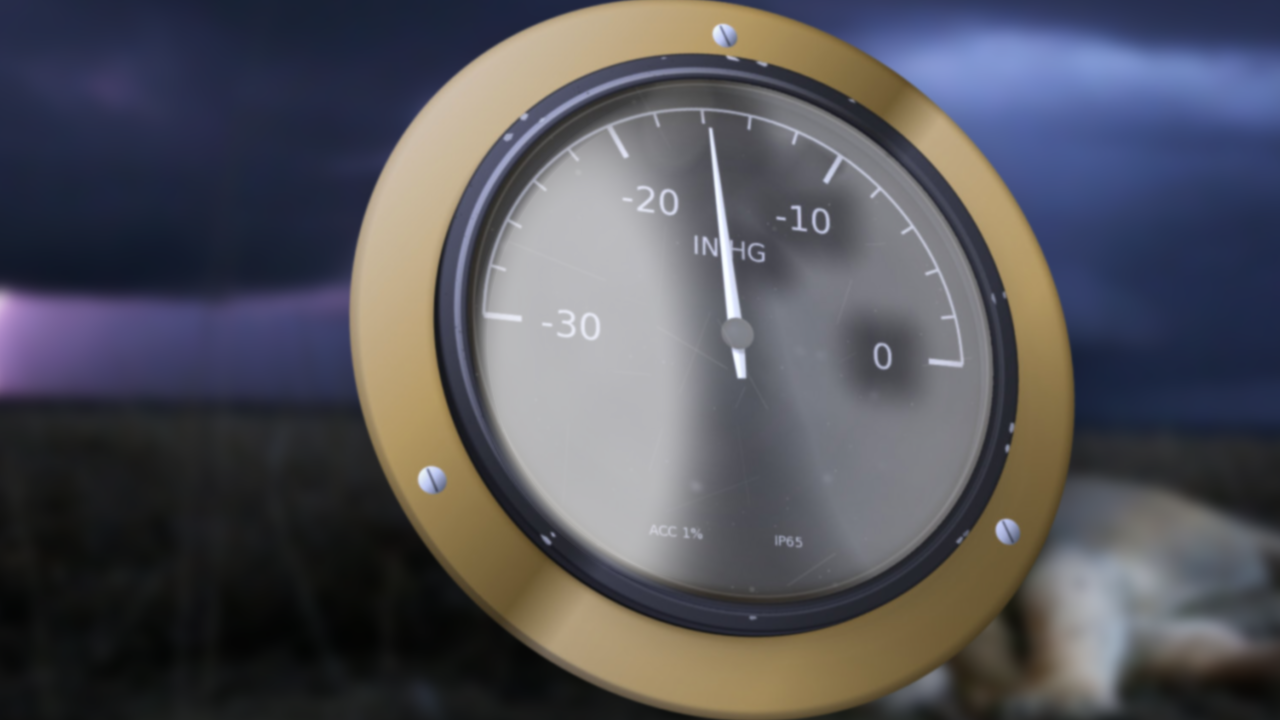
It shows -16 inHg
